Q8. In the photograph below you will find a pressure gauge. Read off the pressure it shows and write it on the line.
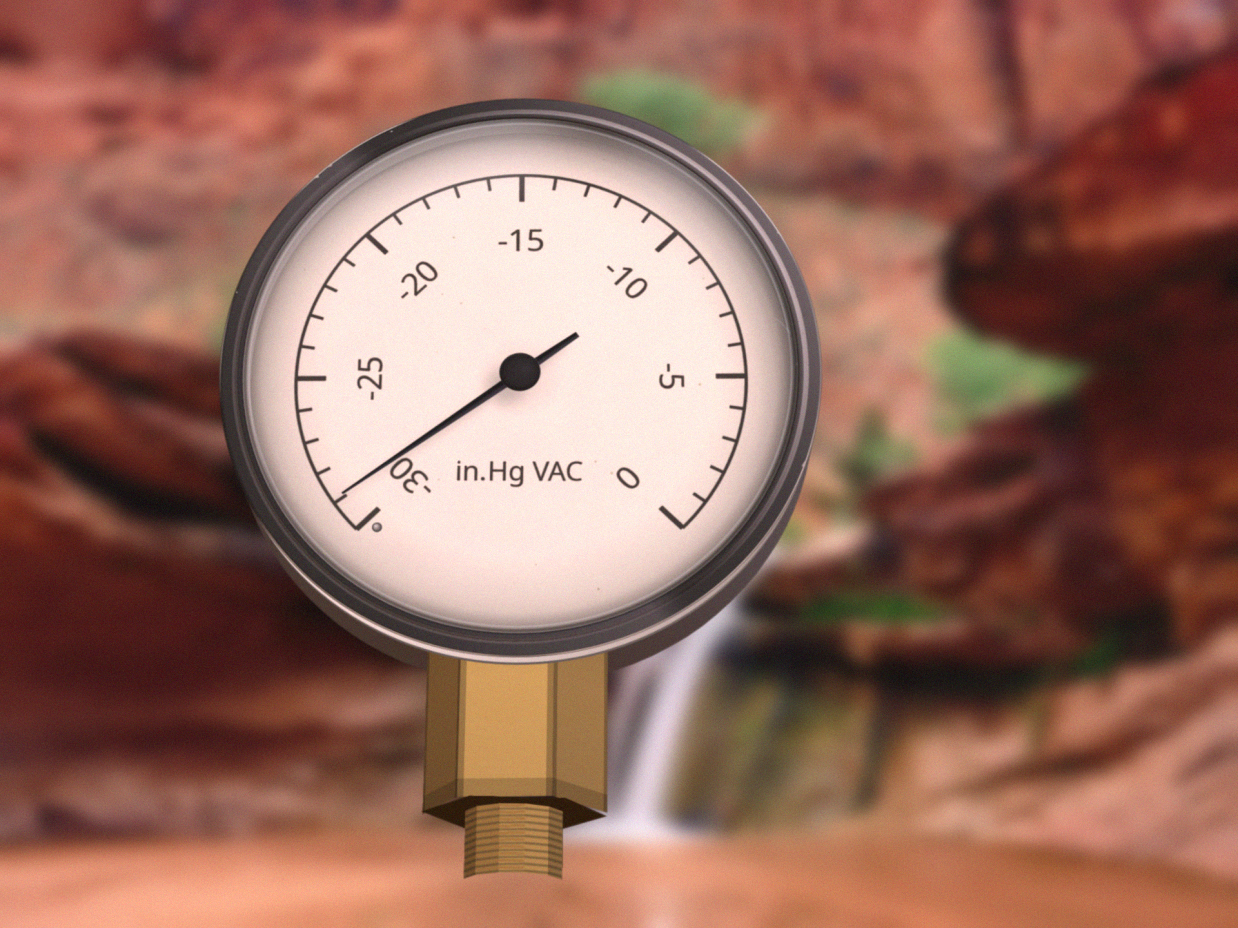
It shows -29 inHg
